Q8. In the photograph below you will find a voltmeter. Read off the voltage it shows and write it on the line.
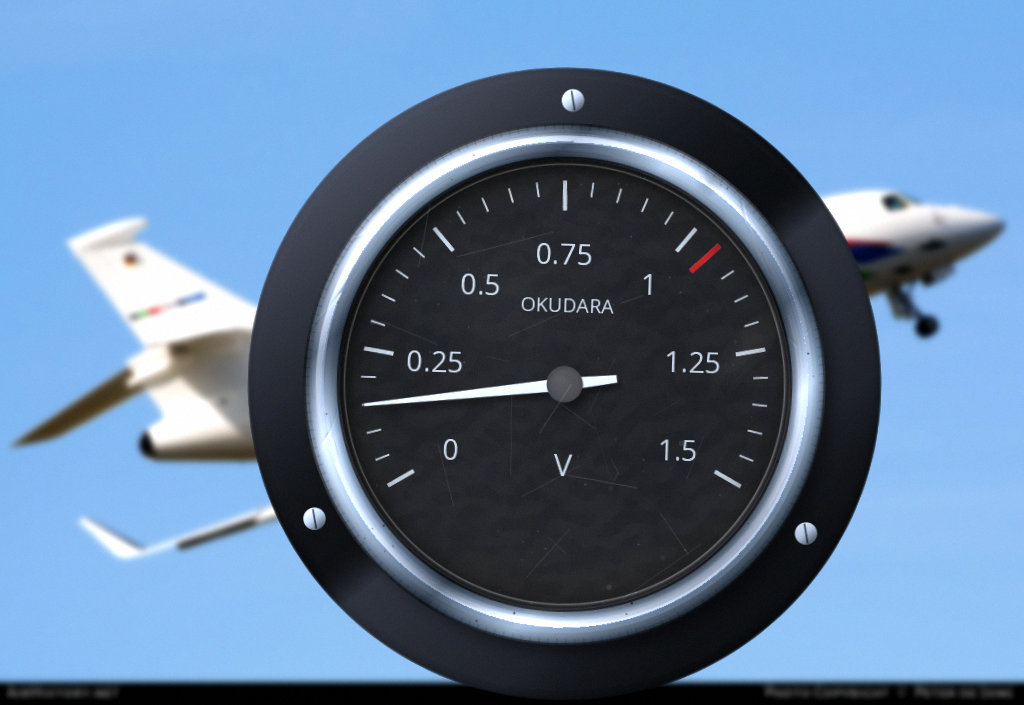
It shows 0.15 V
